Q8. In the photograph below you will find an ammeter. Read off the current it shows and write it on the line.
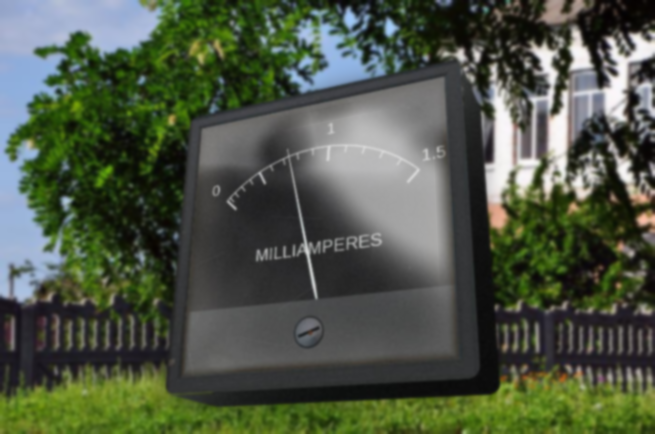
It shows 0.75 mA
